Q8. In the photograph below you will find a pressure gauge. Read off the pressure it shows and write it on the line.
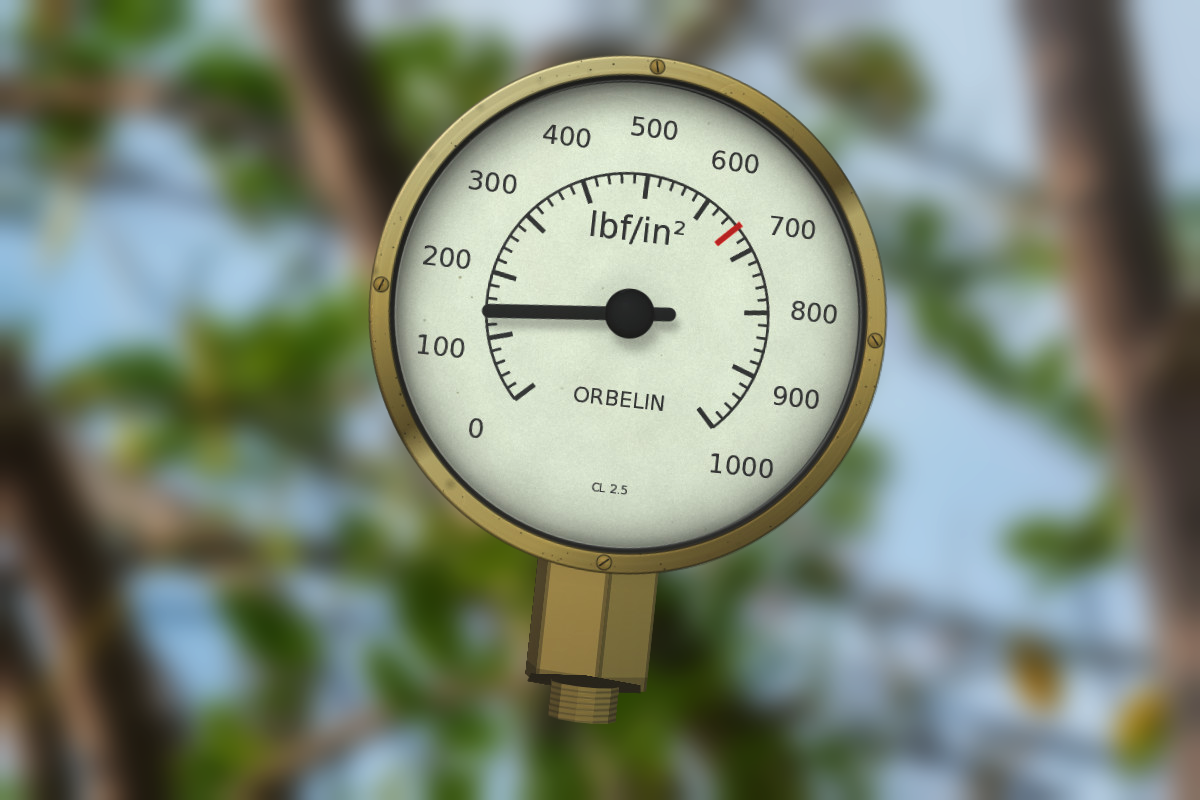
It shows 140 psi
